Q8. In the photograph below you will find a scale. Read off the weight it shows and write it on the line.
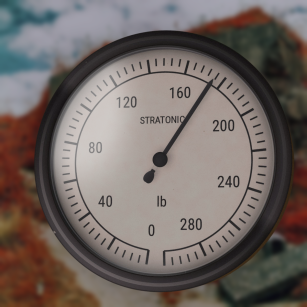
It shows 176 lb
